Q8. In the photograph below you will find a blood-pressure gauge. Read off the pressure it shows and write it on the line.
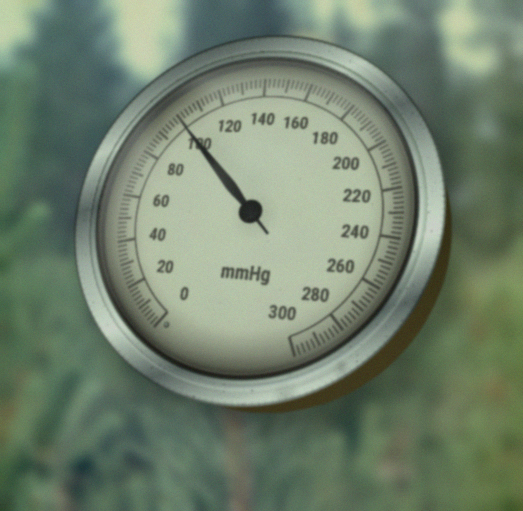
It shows 100 mmHg
